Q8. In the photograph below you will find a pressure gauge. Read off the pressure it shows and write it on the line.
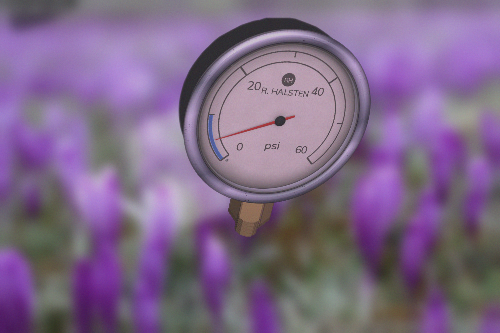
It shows 5 psi
